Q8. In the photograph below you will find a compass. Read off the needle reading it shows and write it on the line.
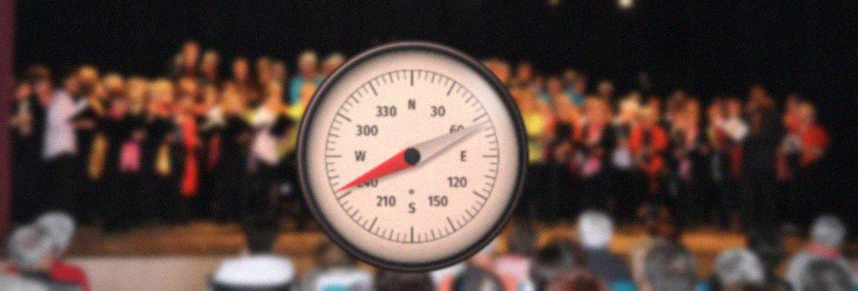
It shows 245 °
